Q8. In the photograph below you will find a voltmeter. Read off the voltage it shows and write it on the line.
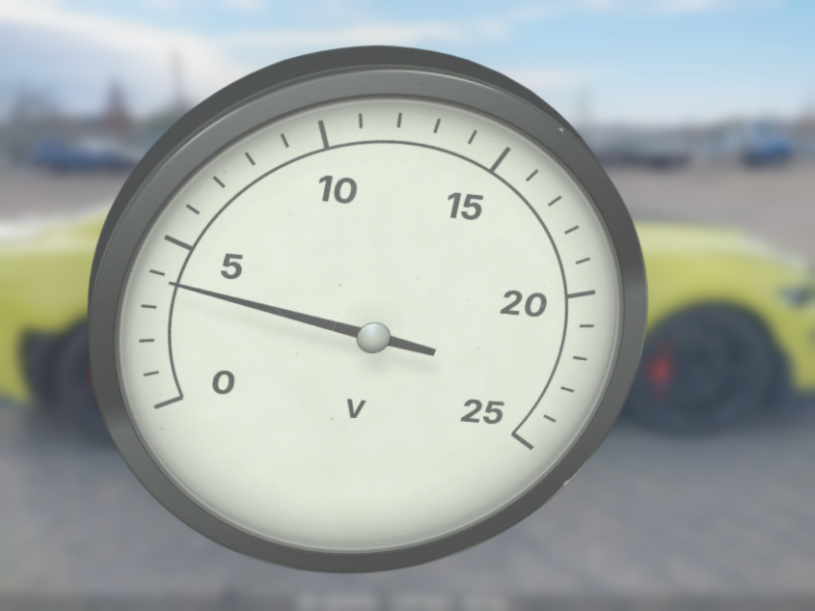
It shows 4 V
